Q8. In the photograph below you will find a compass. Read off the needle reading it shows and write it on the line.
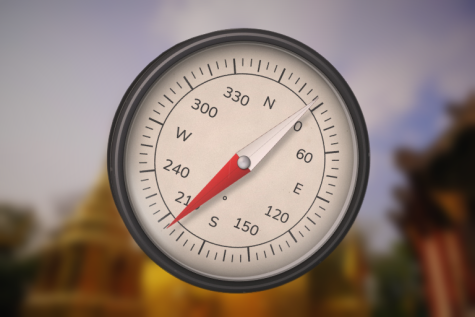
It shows 205 °
